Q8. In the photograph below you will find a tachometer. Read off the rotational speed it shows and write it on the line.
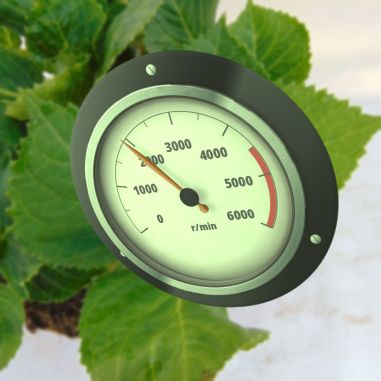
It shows 2000 rpm
